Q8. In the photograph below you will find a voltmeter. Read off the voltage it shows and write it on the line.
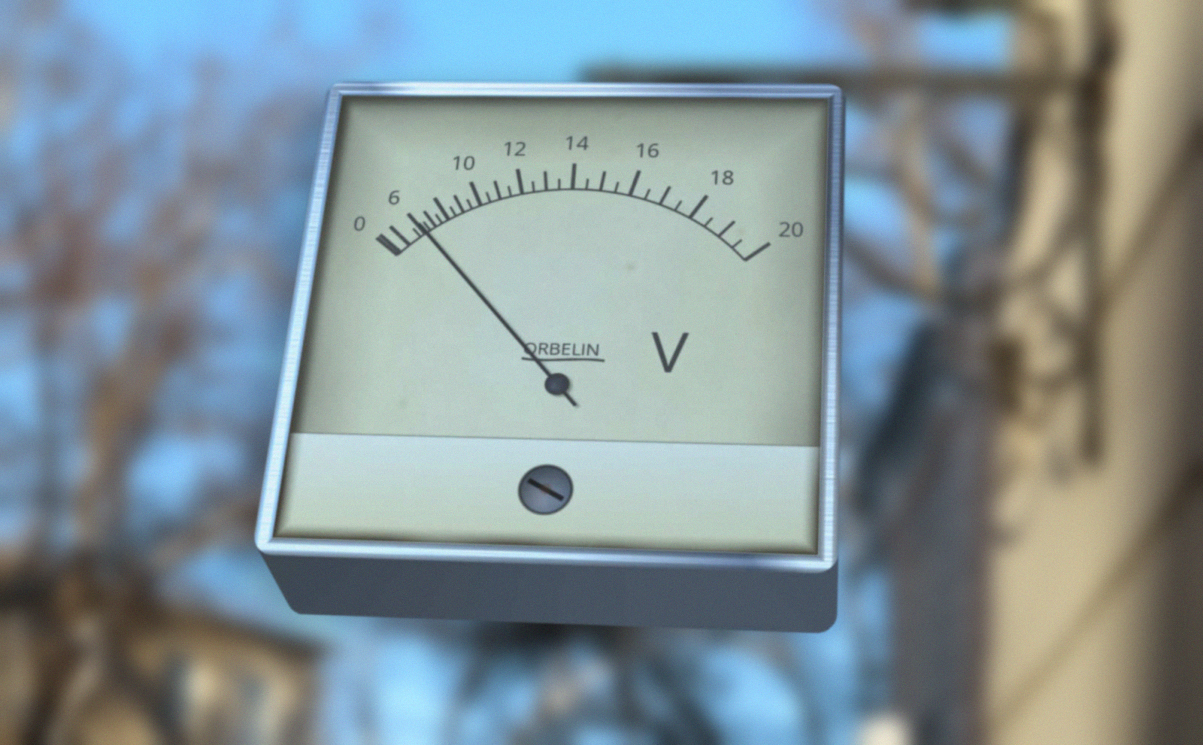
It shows 6 V
